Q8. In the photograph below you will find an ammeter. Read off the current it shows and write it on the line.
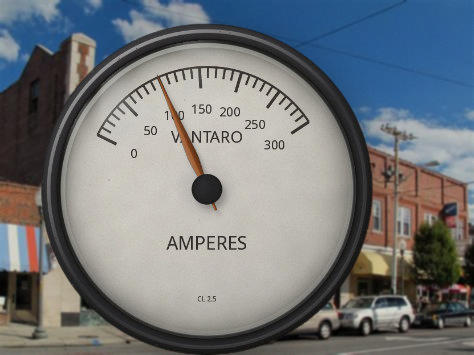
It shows 100 A
